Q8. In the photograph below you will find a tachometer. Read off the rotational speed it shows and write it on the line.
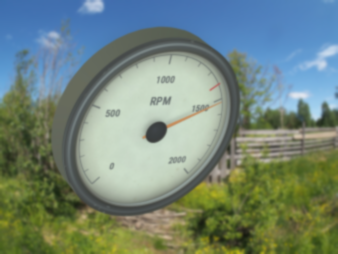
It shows 1500 rpm
